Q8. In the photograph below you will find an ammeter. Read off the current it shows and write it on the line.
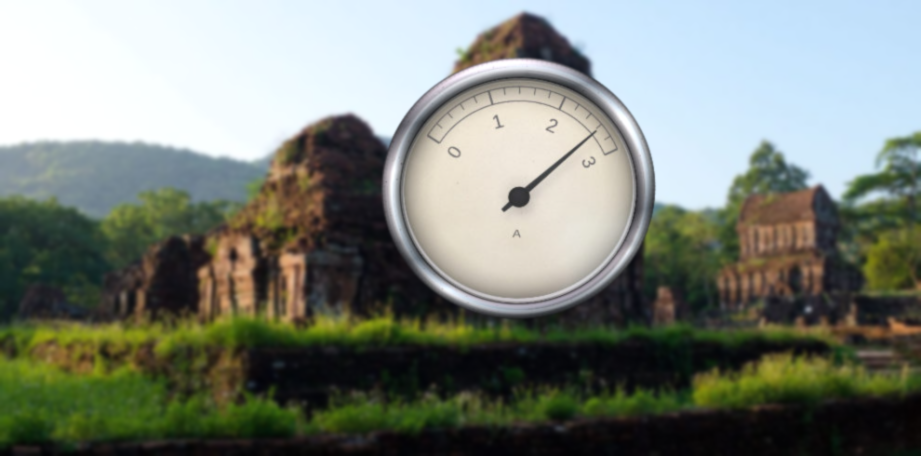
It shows 2.6 A
